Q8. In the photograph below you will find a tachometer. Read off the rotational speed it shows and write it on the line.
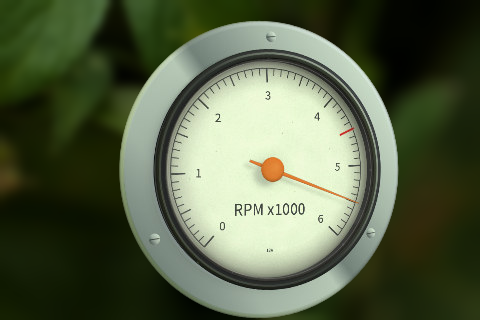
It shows 5500 rpm
